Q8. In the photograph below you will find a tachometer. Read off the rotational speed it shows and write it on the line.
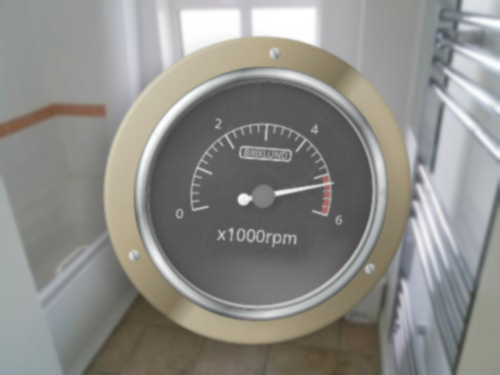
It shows 5200 rpm
